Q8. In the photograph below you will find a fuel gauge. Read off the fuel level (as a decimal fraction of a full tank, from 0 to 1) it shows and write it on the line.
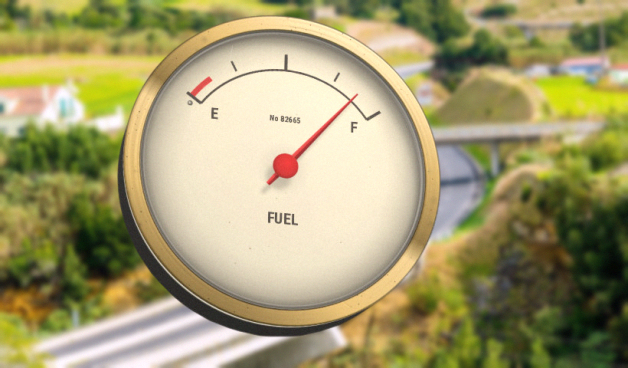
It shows 0.875
